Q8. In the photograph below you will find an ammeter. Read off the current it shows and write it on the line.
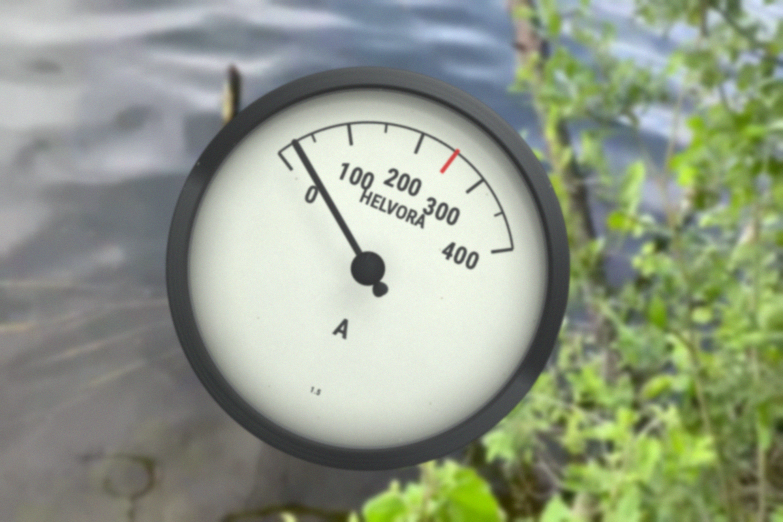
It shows 25 A
